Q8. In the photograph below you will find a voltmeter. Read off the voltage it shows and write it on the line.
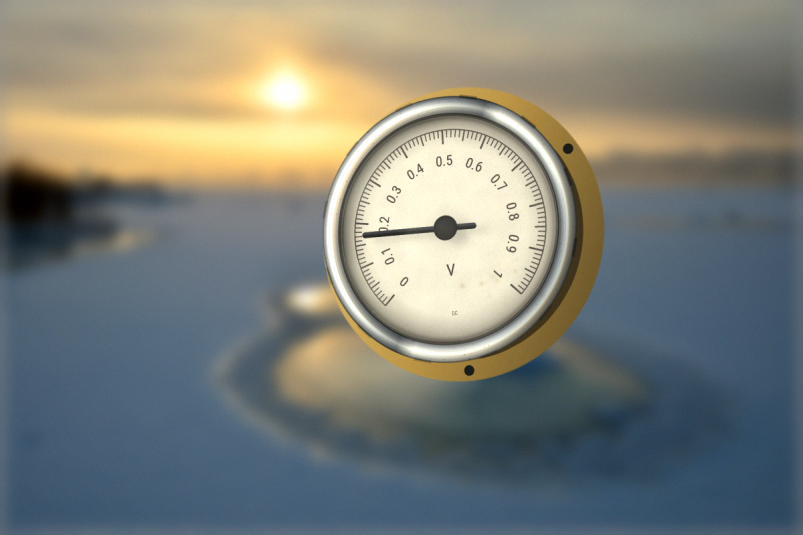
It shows 0.17 V
